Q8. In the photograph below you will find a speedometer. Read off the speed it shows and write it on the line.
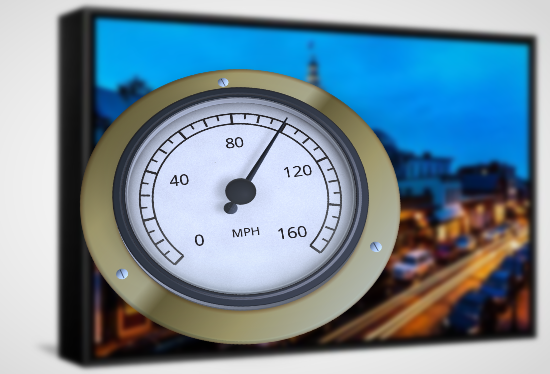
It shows 100 mph
